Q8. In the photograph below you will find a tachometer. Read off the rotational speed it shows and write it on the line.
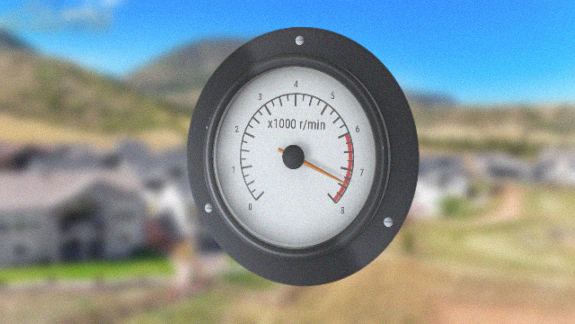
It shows 7375 rpm
